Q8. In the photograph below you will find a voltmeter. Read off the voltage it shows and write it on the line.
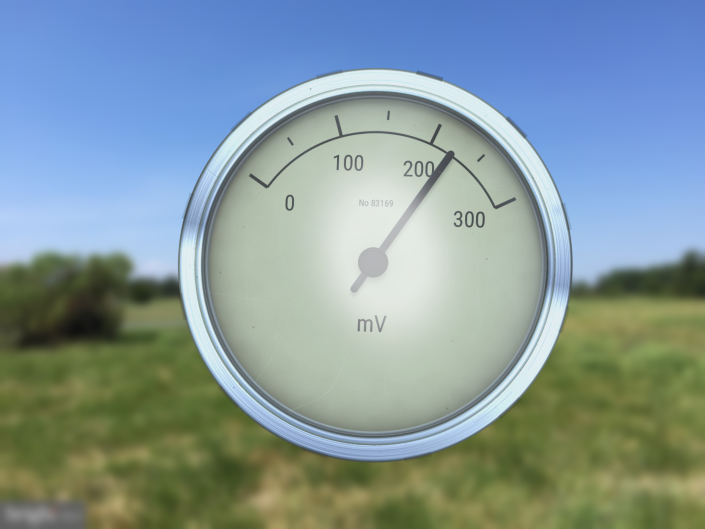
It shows 225 mV
